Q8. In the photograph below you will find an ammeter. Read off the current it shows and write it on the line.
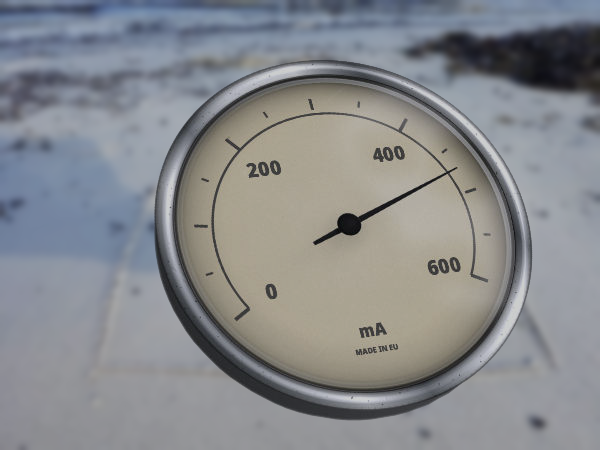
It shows 475 mA
